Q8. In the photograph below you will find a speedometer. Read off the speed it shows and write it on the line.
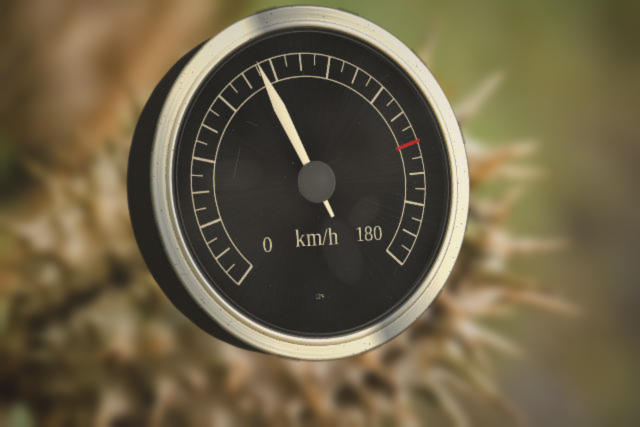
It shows 75 km/h
